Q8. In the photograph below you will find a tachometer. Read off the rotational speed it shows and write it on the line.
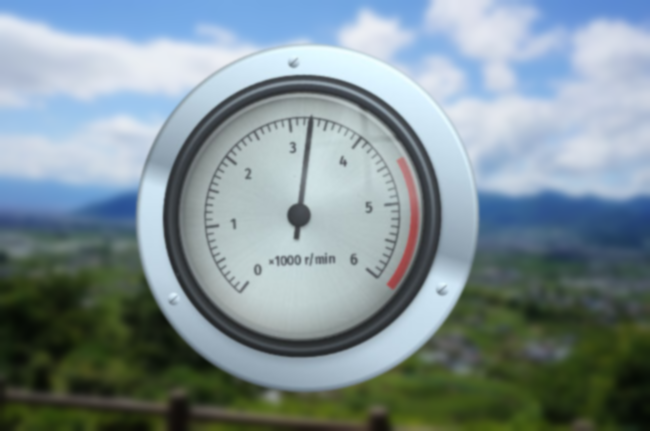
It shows 3300 rpm
